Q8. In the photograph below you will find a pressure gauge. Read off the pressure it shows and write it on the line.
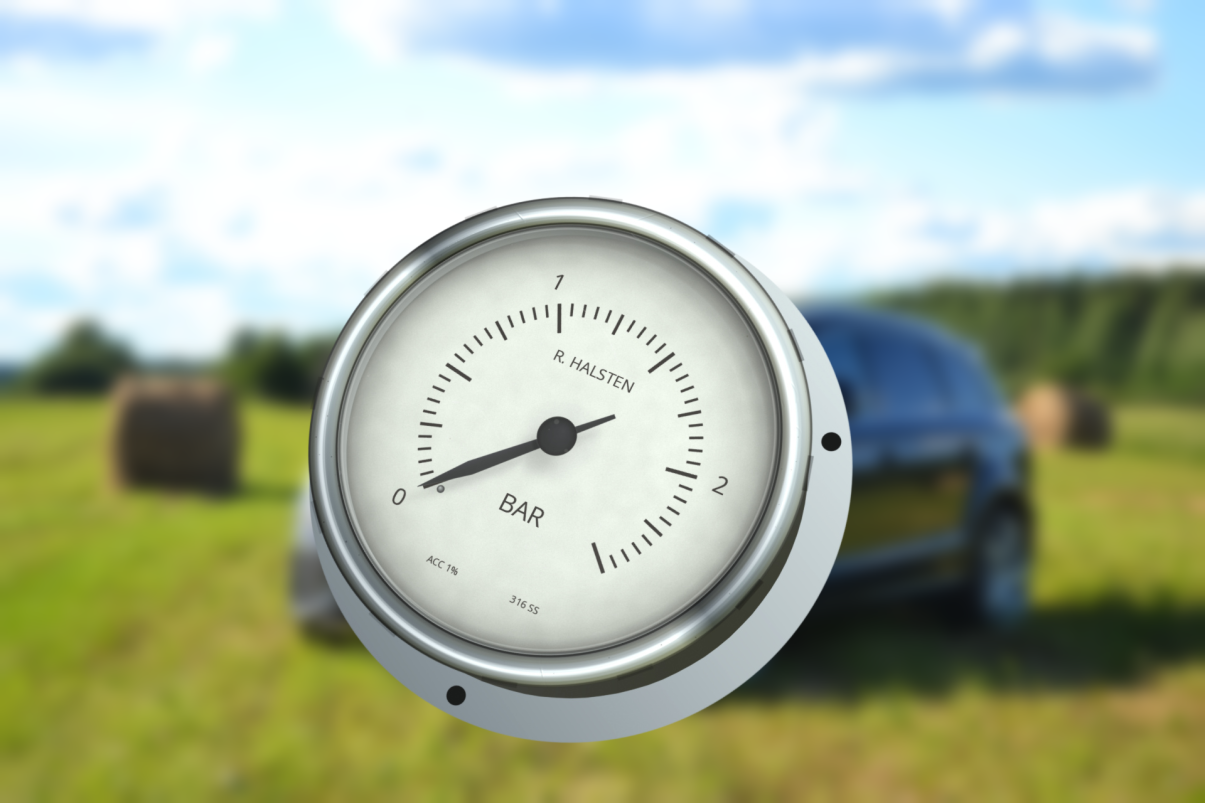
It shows 0 bar
